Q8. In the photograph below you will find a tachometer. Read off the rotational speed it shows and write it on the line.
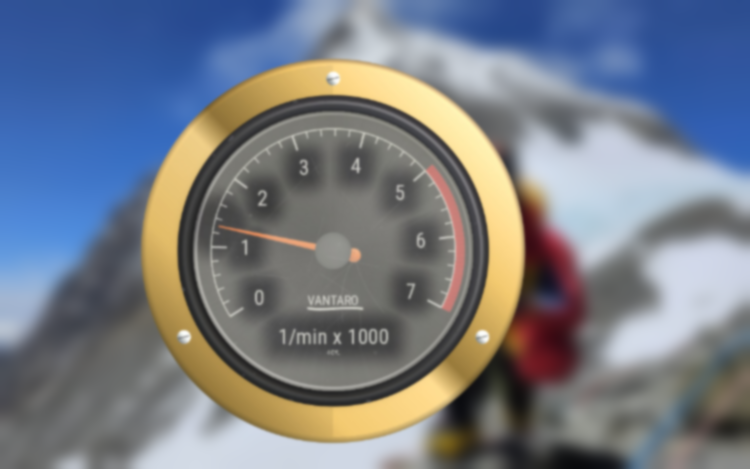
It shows 1300 rpm
